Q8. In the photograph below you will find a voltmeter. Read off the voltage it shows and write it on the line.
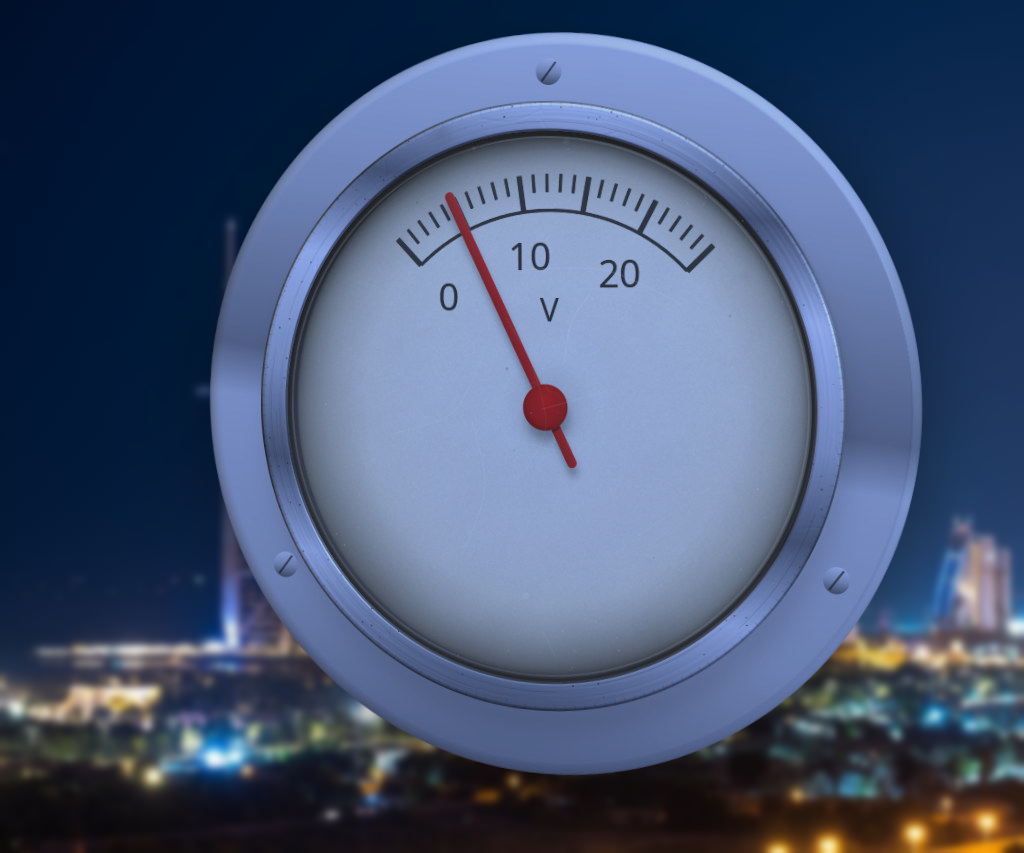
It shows 5 V
